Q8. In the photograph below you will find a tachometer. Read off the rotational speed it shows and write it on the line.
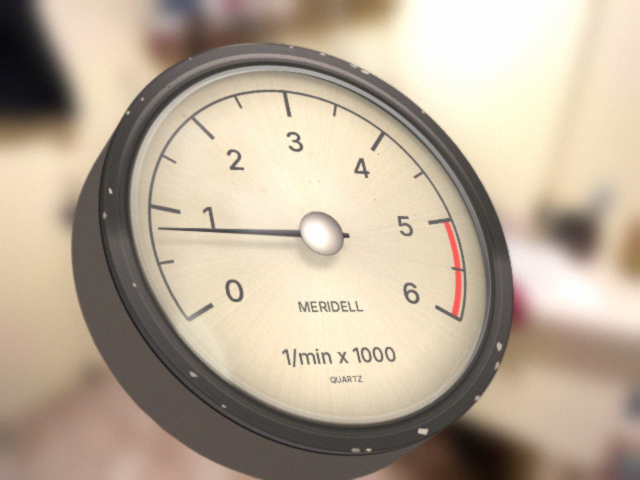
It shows 750 rpm
